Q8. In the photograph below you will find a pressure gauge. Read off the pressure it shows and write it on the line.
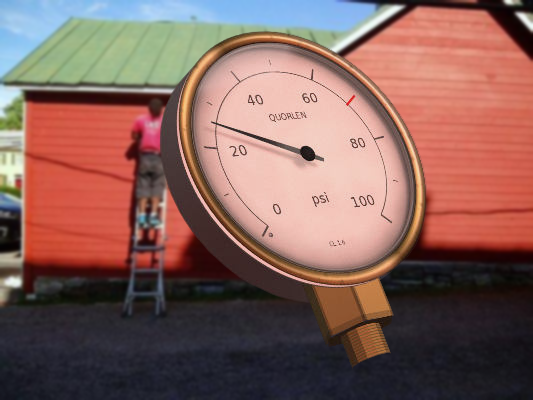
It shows 25 psi
